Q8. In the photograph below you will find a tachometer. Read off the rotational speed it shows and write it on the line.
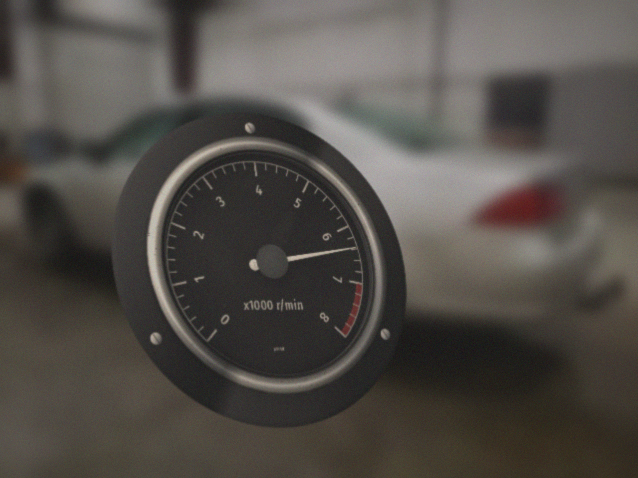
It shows 6400 rpm
